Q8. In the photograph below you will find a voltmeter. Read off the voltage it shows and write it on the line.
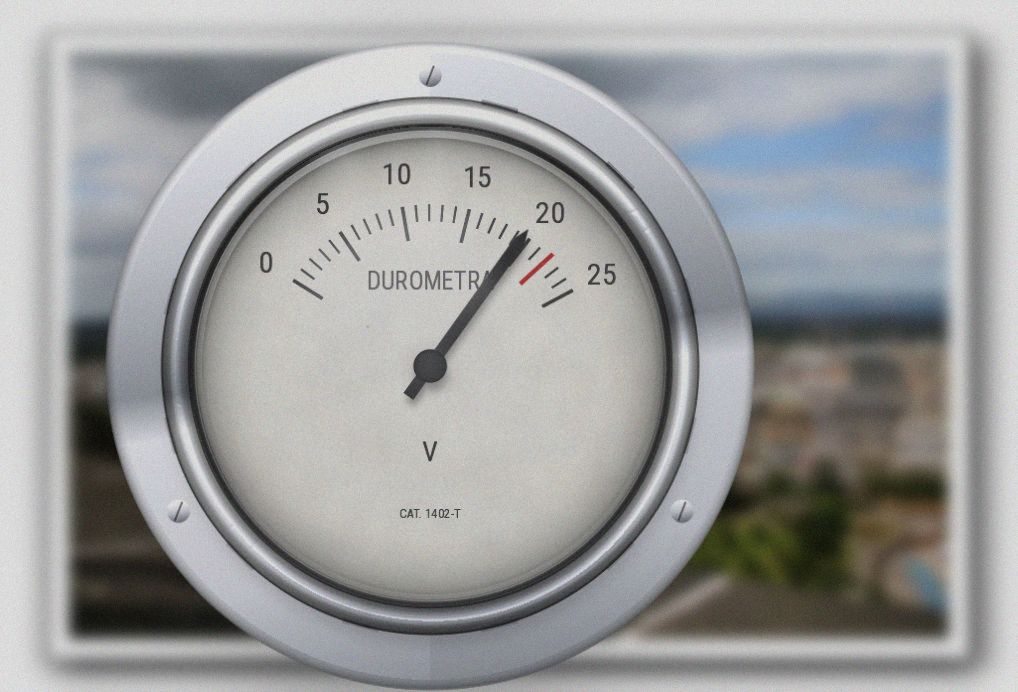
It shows 19.5 V
